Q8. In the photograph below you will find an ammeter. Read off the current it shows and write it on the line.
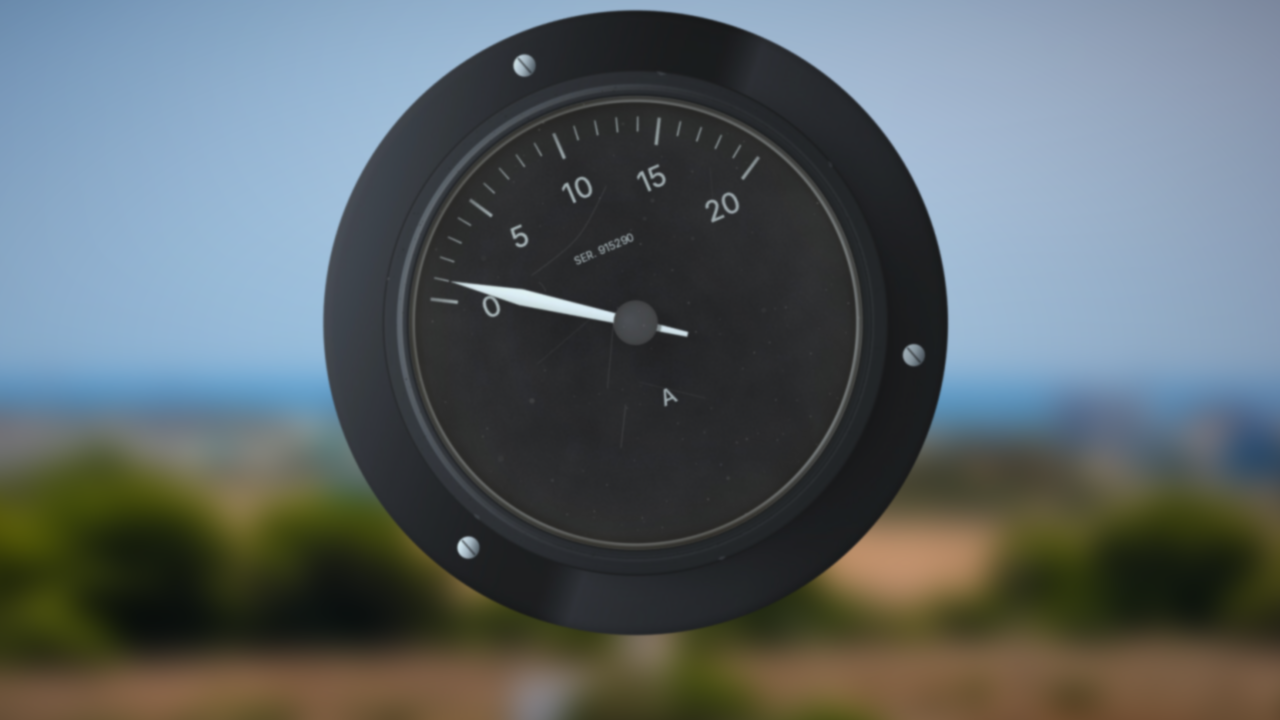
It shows 1 A
